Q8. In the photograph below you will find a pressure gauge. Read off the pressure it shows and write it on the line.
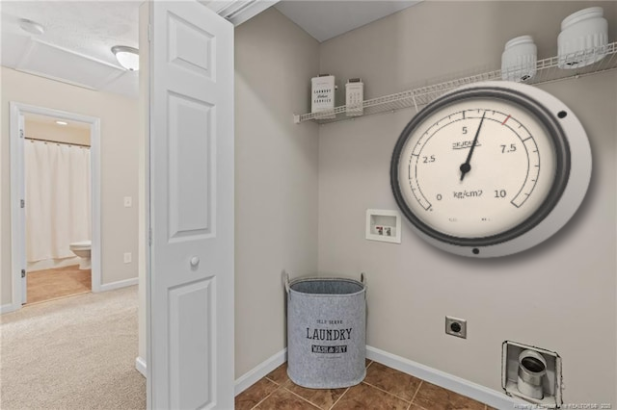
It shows 5.75 kg/cm²
